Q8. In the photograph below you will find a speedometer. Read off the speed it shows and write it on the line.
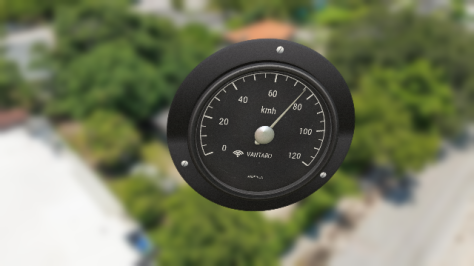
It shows 75 km/h
